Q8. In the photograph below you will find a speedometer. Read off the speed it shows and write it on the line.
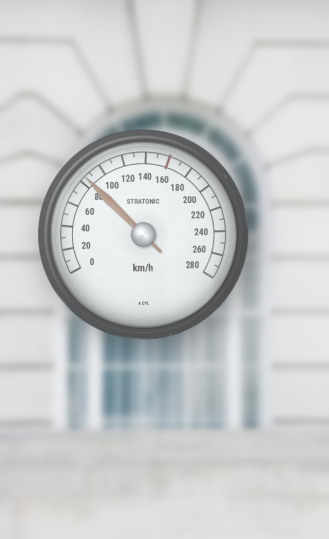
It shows 85 km/h
